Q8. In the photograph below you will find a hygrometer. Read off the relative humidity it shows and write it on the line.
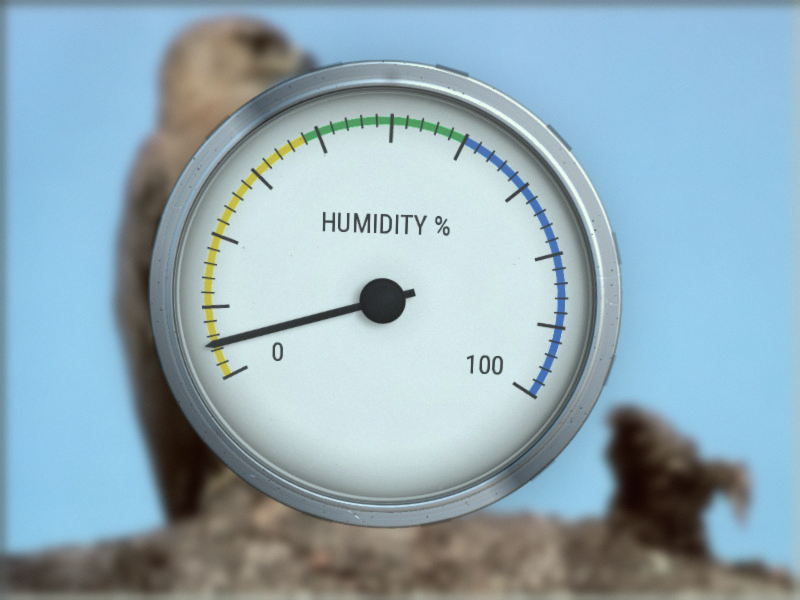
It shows 5 %
